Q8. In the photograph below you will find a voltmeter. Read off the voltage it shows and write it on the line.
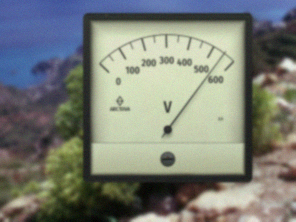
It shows 550 V
